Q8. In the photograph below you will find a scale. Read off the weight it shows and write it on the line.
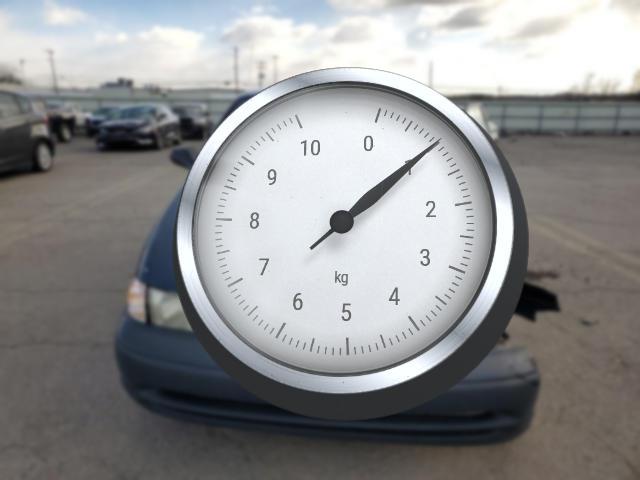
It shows 1 kg
